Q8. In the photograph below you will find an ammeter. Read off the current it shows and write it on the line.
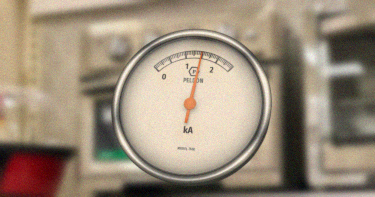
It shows 1.5 kA
